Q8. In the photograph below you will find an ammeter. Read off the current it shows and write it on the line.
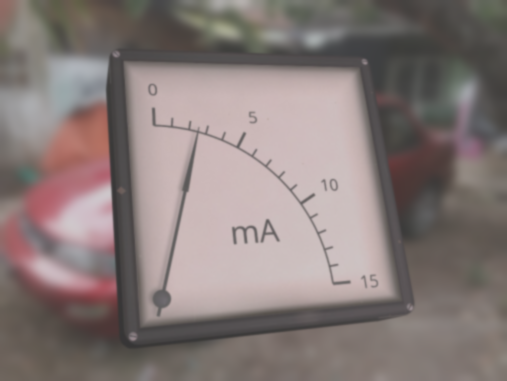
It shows 2.5 mA
